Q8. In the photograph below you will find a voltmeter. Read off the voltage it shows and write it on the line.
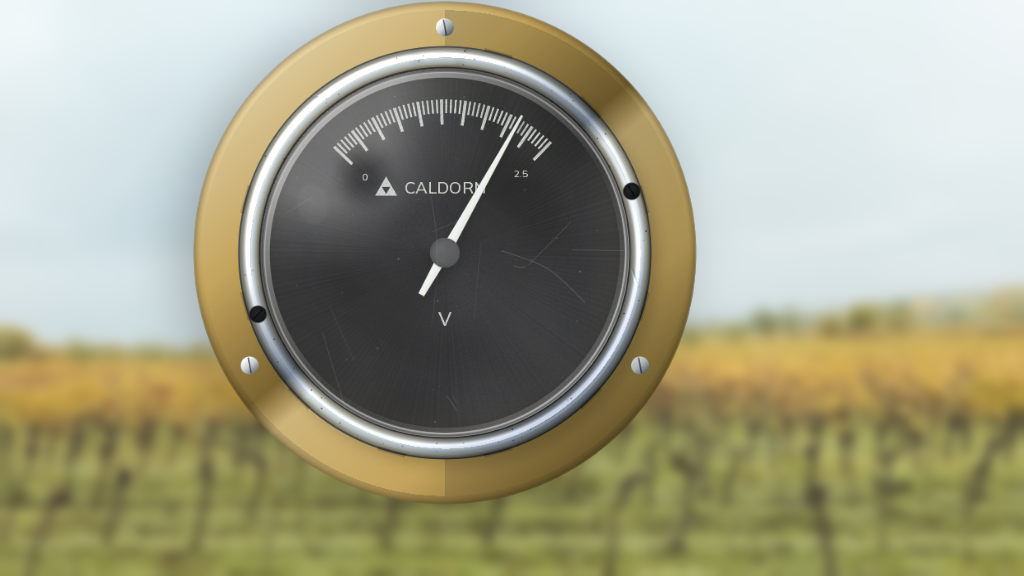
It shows 2.1 V
